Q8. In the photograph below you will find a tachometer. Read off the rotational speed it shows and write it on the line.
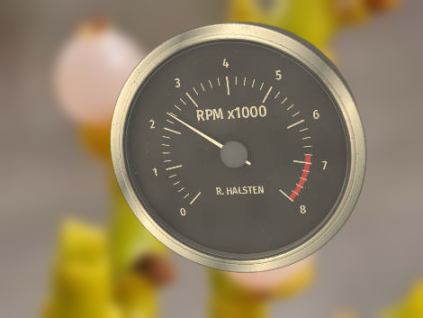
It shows 2400 rpm
